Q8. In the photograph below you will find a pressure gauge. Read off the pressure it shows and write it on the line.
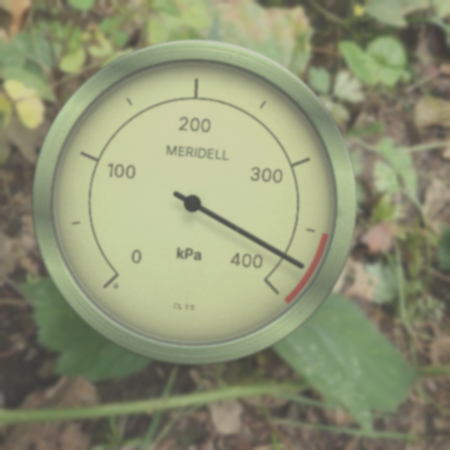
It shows 375 kPa
